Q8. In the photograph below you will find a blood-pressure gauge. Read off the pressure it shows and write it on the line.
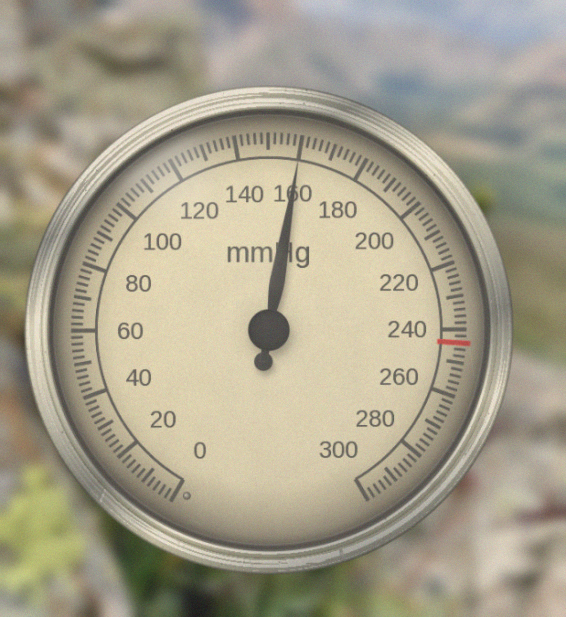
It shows 160 mmHg
